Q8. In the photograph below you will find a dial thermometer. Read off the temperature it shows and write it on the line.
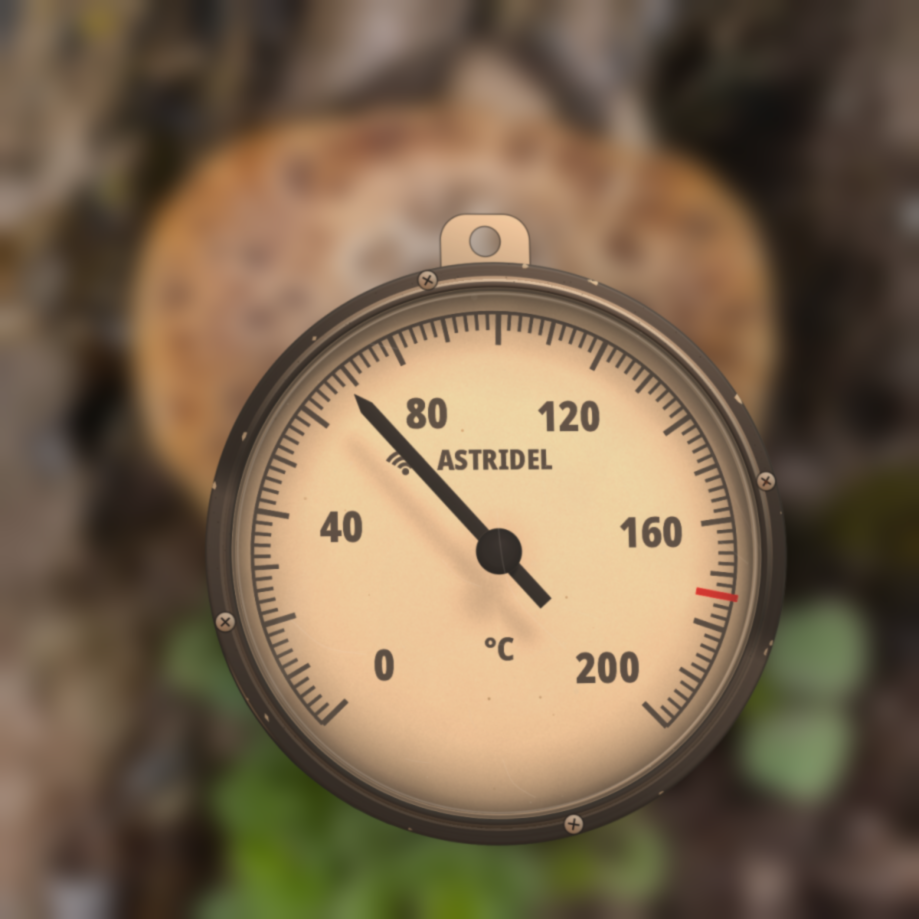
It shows 68 °C
